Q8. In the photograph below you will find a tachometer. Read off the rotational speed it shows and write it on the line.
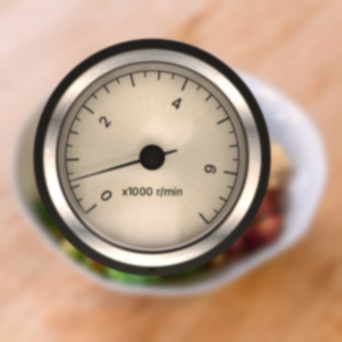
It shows 625 rpm
